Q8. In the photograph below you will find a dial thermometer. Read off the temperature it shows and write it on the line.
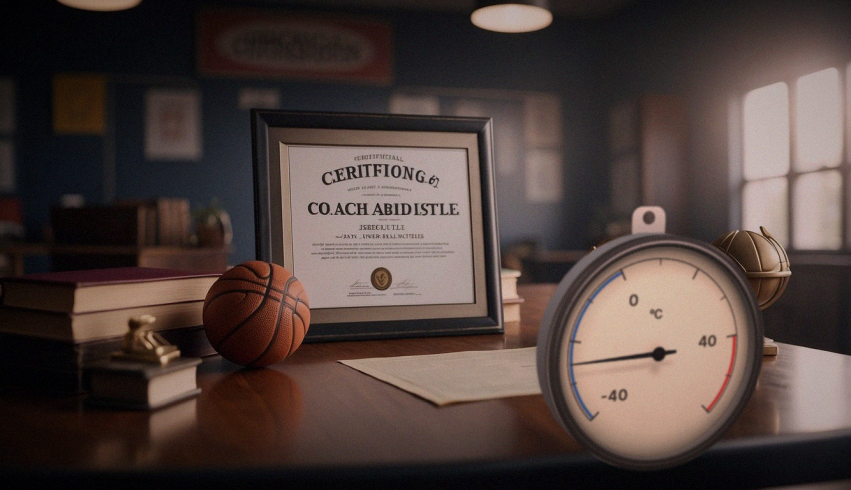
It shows -25 °C
